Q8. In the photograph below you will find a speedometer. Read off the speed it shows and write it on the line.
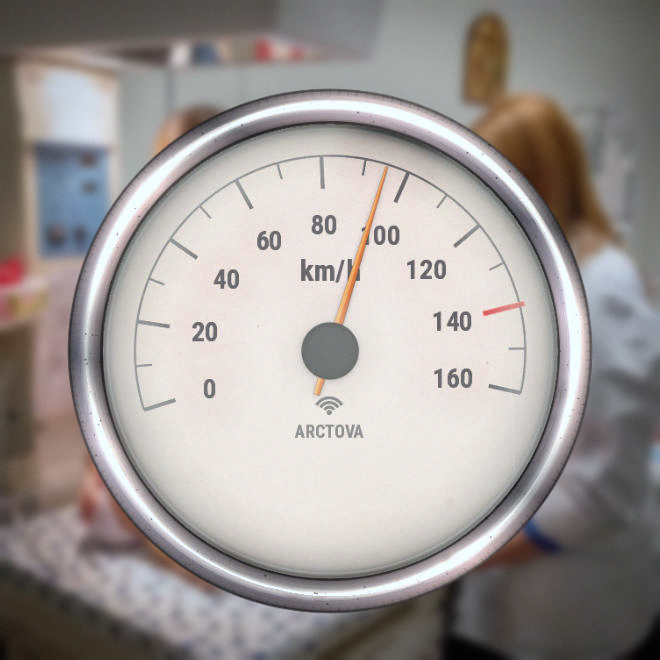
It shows 95 km/h
